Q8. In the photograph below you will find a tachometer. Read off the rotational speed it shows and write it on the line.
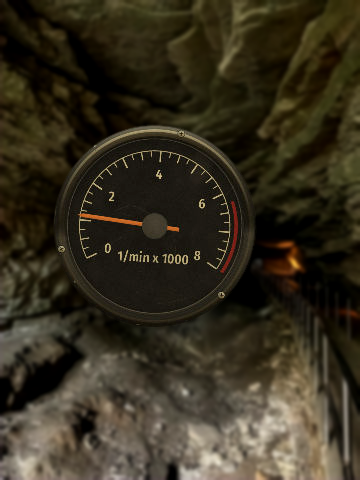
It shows 1125 rpm
